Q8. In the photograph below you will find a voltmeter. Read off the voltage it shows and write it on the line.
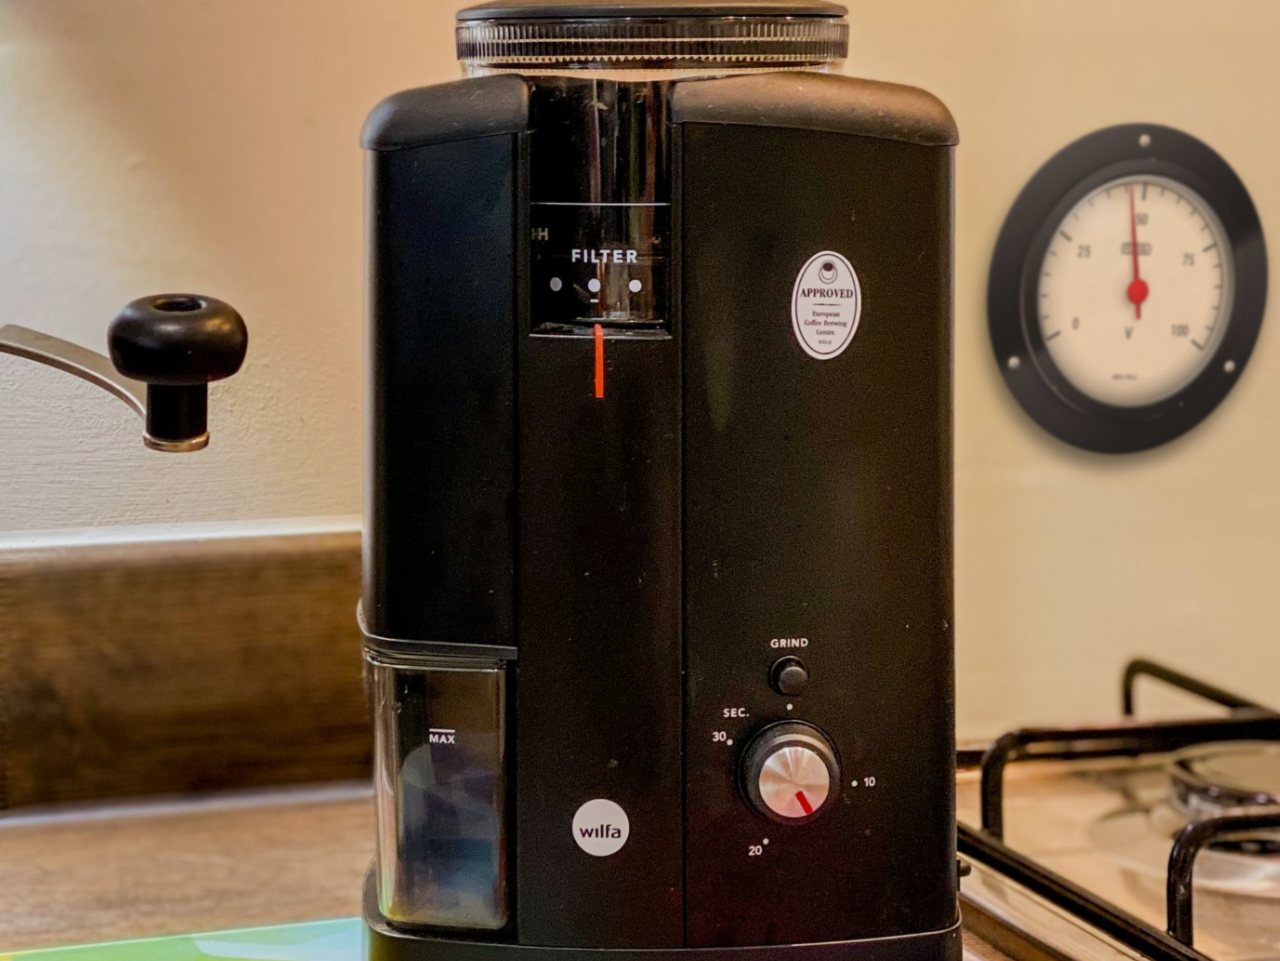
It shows 45 V
